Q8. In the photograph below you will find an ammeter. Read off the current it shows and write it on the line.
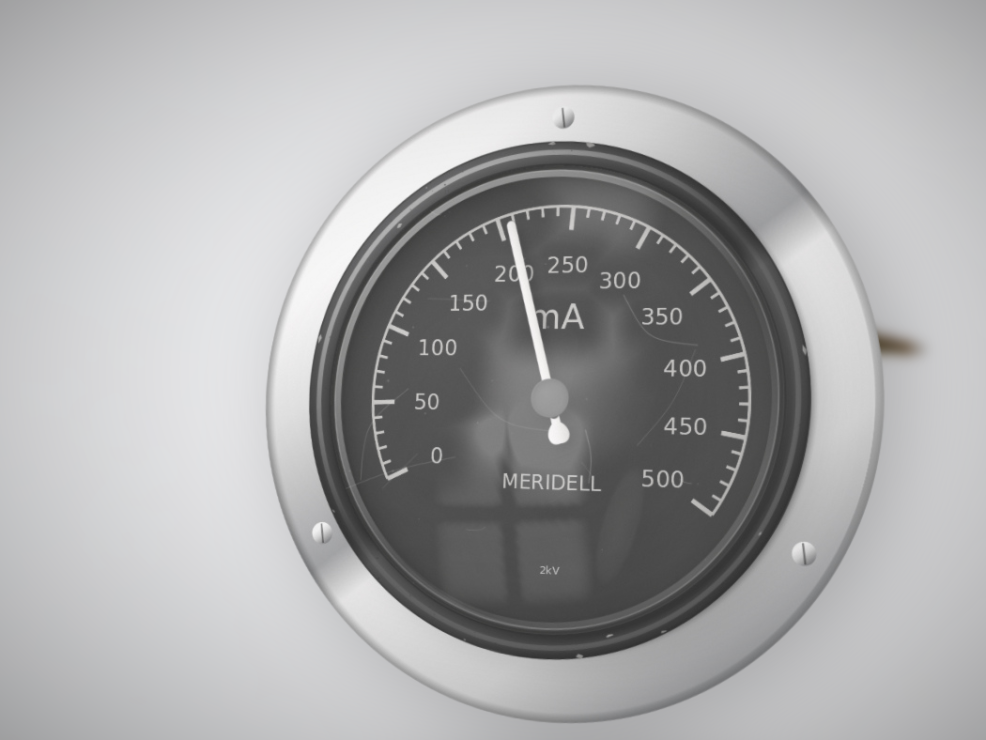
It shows 210 mA
